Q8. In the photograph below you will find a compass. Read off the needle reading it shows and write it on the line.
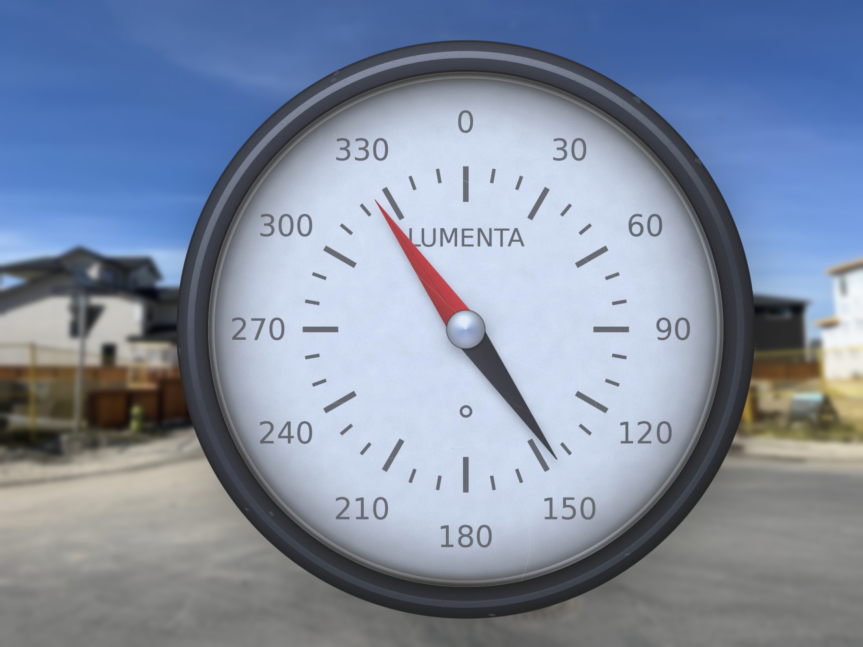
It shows 325 °
